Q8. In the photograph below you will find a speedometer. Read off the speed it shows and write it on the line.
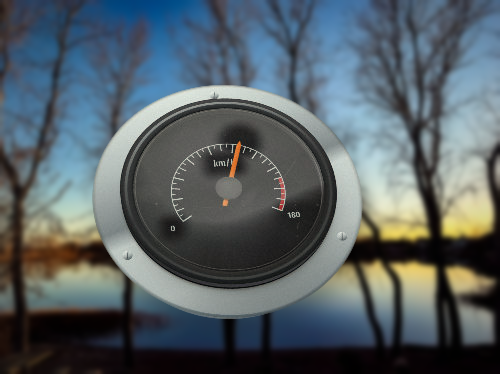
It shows 105 km/h
